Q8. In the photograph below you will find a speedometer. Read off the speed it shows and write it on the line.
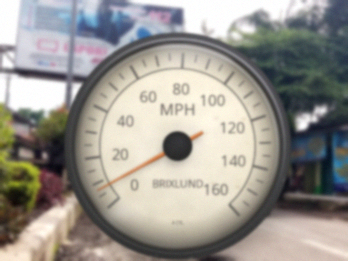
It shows 7.5 mph
